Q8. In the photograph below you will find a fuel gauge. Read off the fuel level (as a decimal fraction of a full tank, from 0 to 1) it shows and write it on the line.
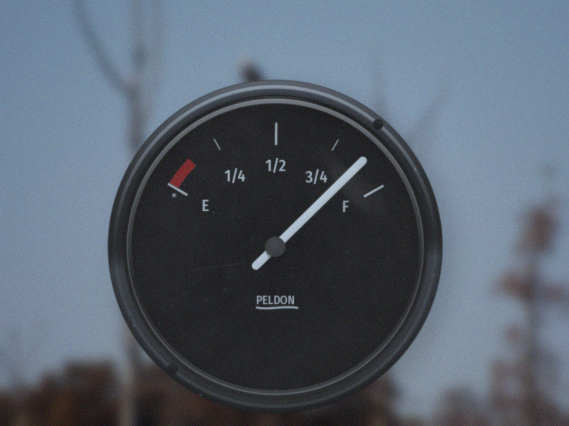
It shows 0.875
